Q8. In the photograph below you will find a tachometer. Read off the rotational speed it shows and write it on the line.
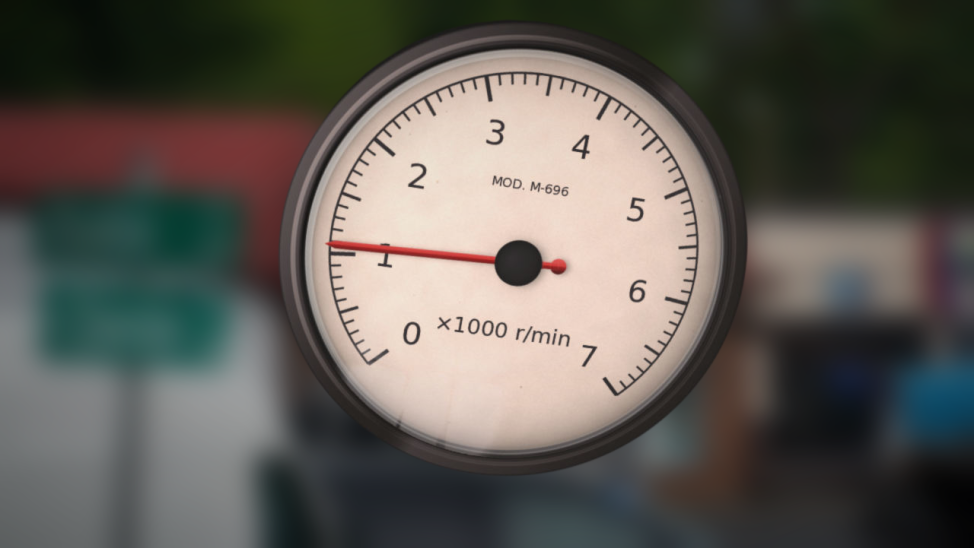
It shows 1100 rpm
